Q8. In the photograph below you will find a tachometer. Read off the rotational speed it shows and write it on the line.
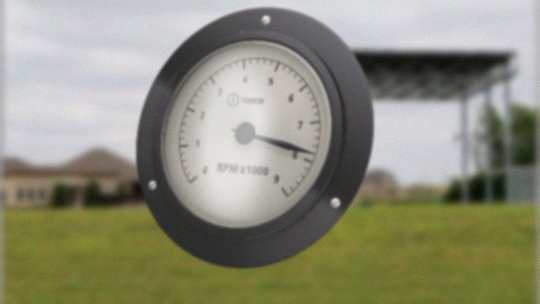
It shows 7800 rpm
